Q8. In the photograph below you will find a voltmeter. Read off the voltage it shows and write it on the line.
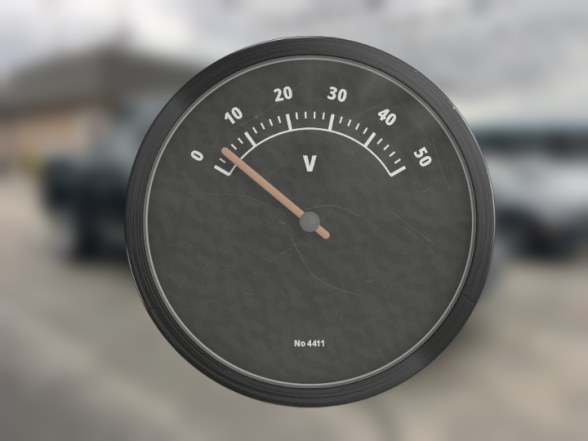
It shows 4 V
